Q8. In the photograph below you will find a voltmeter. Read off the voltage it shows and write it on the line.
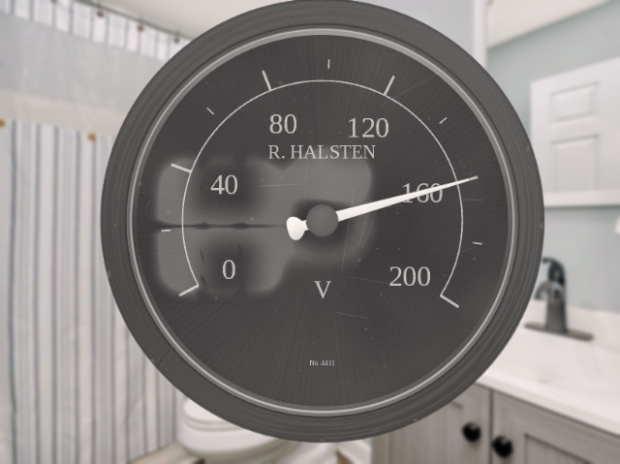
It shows 160 V
